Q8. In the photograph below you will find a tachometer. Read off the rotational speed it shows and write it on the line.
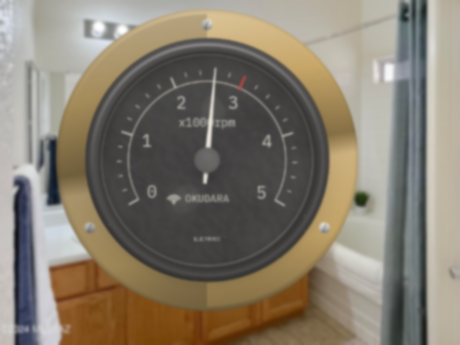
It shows 2600 rpm
